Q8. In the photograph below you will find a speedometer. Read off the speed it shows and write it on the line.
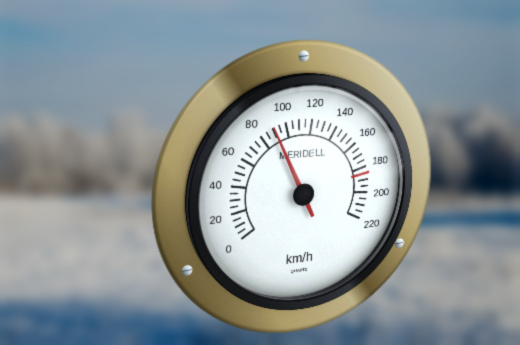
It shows 90 km/h
